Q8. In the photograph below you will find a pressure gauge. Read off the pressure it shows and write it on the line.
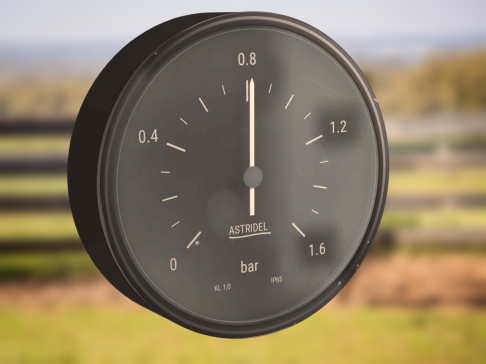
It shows 0.8 bar
